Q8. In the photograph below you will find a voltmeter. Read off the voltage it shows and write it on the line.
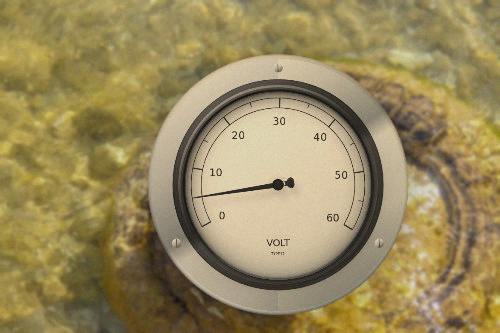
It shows 5 V
